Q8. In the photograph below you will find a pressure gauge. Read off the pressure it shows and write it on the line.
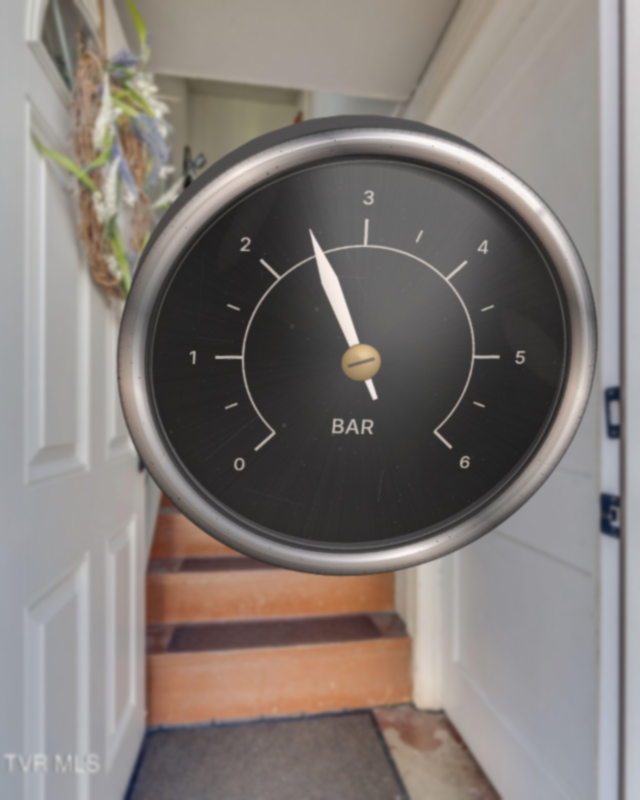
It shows 2.5 bar
